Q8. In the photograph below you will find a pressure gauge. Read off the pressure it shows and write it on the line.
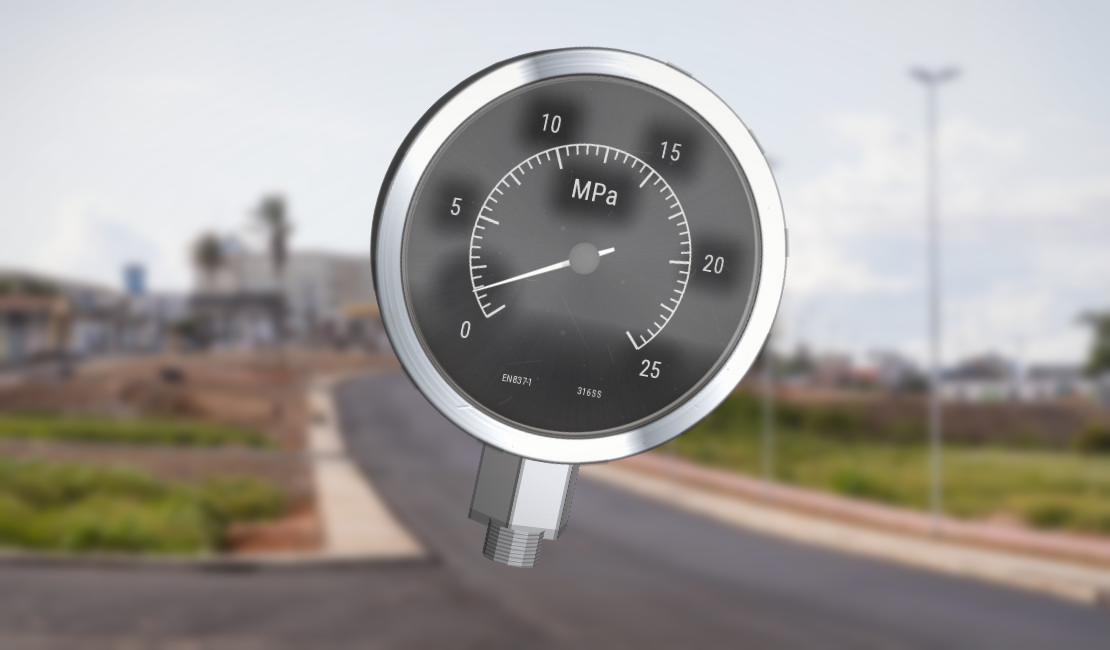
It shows 1.5 MPa
